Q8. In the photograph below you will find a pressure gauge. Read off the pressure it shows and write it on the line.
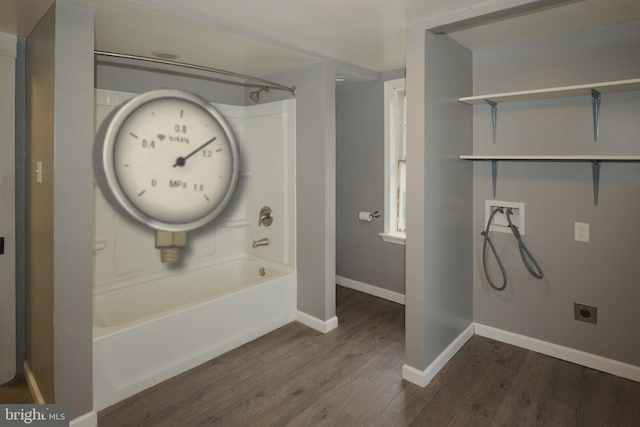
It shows 1.1 MPa
